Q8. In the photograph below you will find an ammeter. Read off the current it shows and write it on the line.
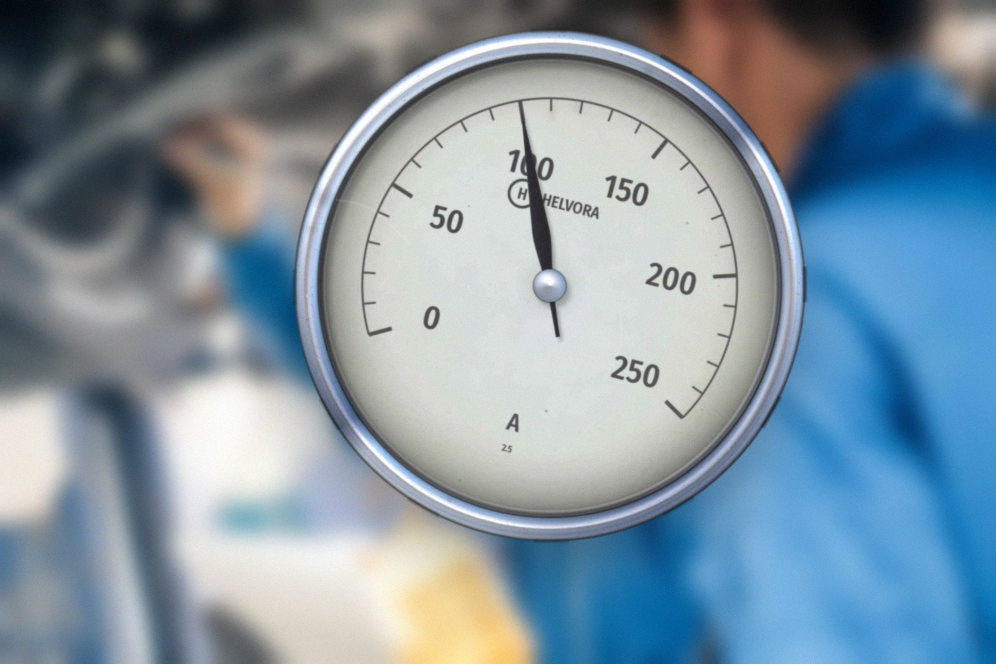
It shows 100 A
